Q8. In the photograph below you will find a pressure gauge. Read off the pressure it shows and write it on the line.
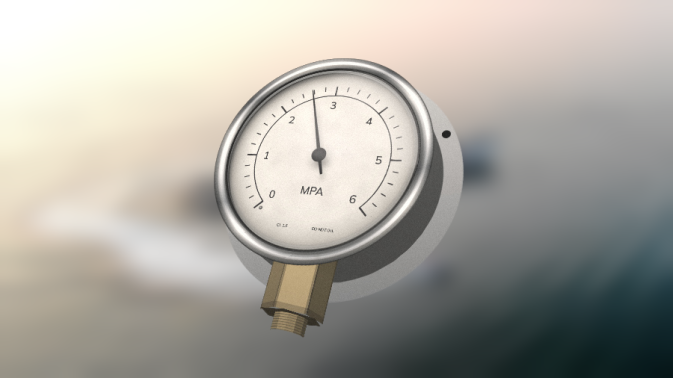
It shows 2.6 MPa
